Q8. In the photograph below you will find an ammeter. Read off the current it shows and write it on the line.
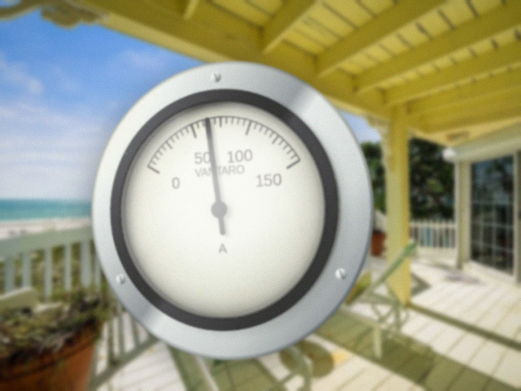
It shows 65 A
